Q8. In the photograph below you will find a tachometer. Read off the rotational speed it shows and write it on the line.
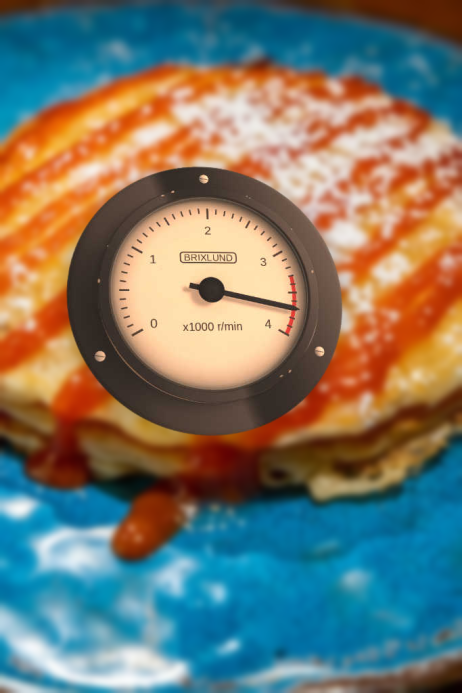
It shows 3700 rpm
